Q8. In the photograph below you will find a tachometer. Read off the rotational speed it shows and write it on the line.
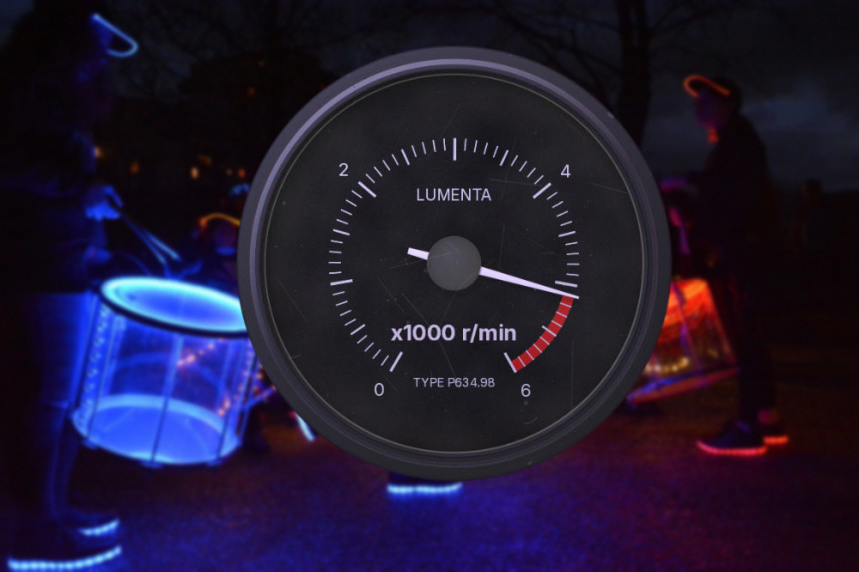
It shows 5100 rpm
